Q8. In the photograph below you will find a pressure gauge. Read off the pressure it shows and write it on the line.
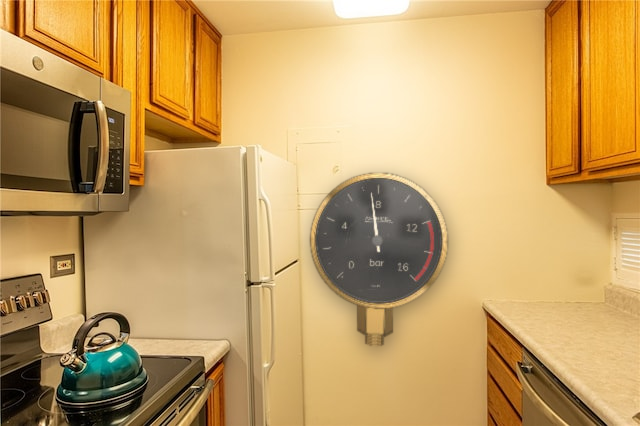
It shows 7.5 bar
